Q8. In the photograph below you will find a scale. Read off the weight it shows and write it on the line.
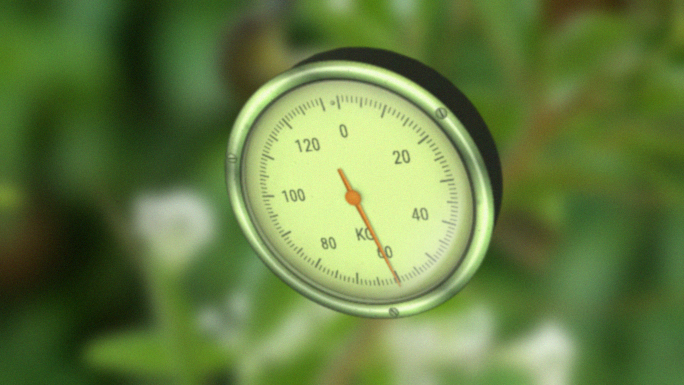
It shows 60 kg
